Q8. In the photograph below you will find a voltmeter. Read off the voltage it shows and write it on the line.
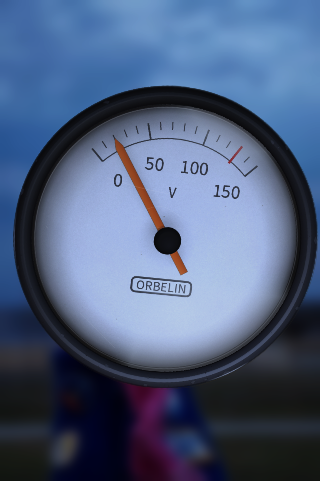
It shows 20 V
